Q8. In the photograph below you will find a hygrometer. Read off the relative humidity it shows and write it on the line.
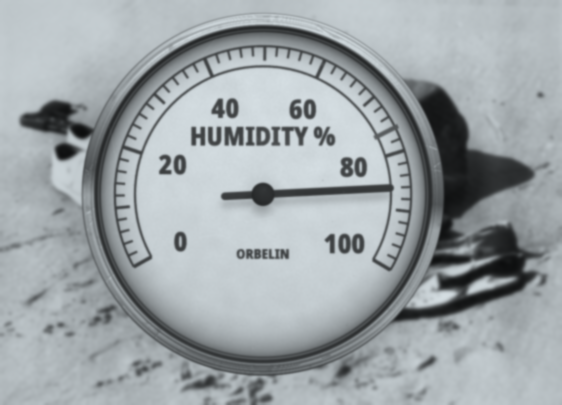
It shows 86 %
